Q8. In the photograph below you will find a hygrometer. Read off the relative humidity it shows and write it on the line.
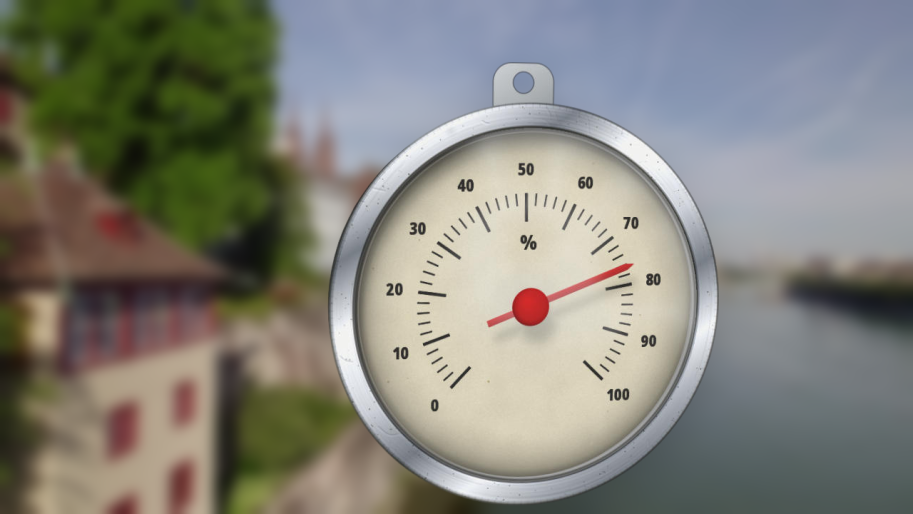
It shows 76 %
